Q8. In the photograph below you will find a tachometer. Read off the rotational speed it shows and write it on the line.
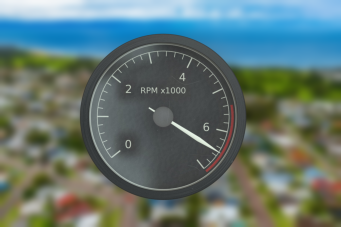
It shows 6500 rpm
